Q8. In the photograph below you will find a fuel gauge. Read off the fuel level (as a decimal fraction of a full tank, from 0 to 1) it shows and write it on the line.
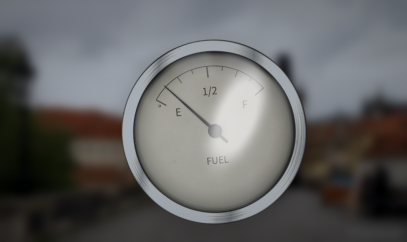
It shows 0.125
